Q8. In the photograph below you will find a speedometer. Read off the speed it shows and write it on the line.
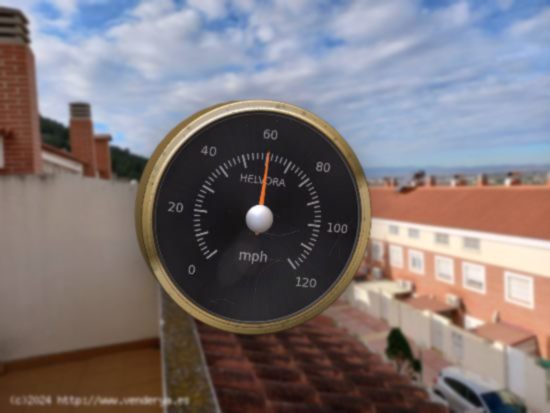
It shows 60 mph
